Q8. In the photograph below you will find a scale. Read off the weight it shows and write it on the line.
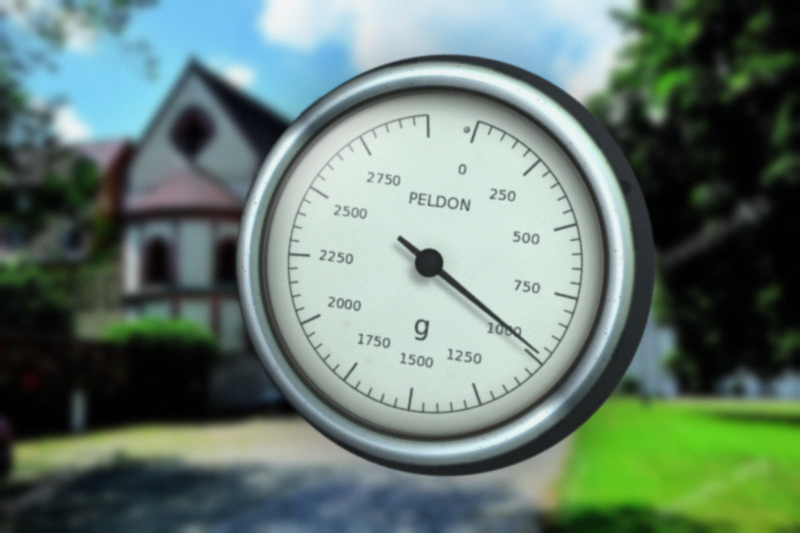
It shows 975 g
